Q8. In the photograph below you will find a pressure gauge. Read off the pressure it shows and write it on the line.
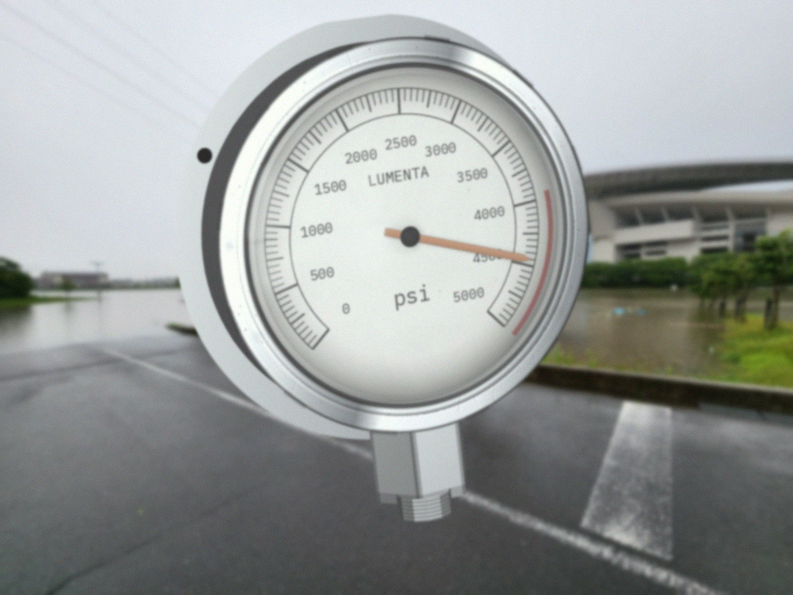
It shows 4450 psi
